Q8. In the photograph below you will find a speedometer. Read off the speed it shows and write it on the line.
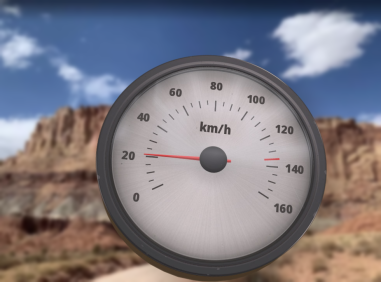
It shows 20 km/h
